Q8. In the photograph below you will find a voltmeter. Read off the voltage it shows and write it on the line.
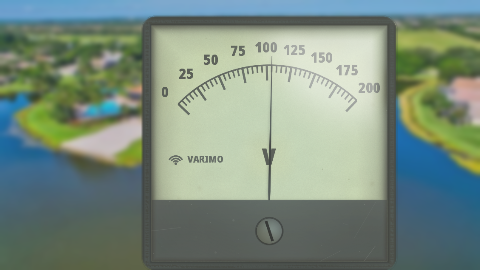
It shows 105 V
